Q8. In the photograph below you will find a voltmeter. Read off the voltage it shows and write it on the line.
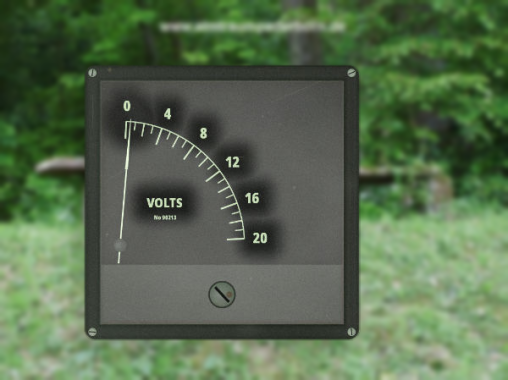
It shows 0.5 V
